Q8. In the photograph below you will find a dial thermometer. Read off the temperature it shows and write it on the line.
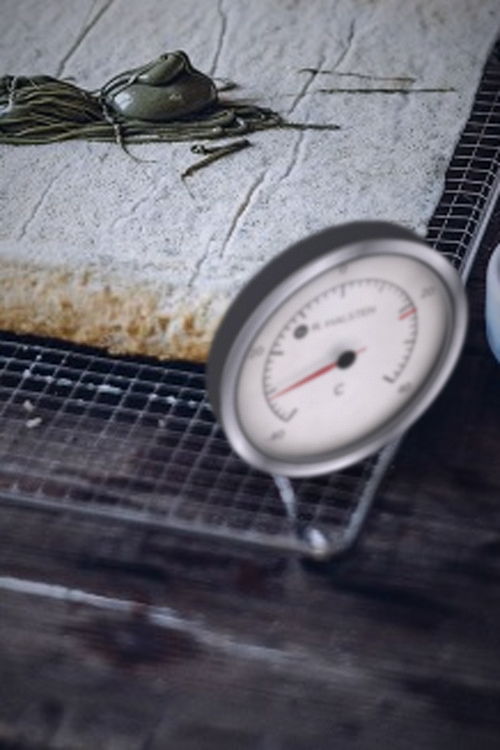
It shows -30 °C
